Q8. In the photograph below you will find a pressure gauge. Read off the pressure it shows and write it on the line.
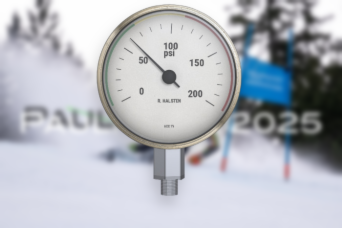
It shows 60 psi
